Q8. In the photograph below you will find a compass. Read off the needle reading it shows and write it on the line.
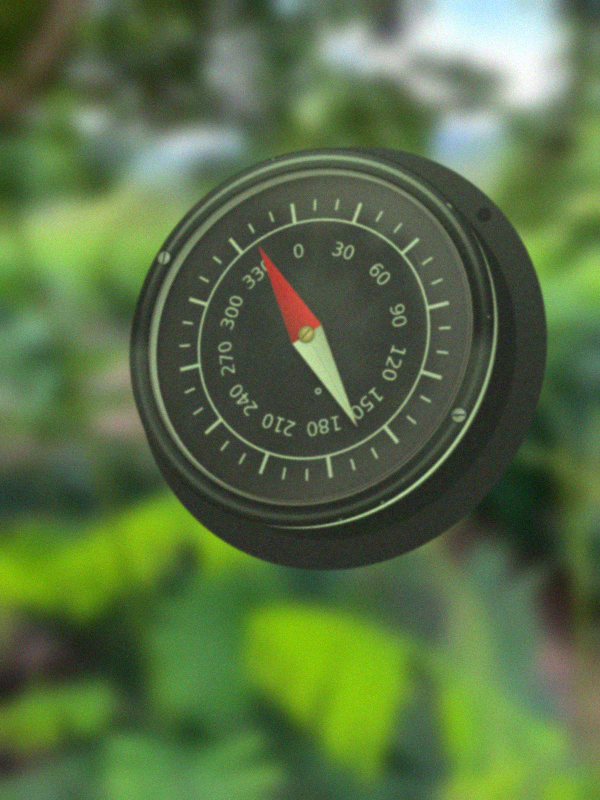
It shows 340 °
